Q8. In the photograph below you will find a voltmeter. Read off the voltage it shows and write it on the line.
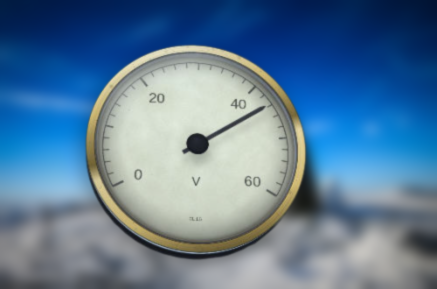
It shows 44 V
